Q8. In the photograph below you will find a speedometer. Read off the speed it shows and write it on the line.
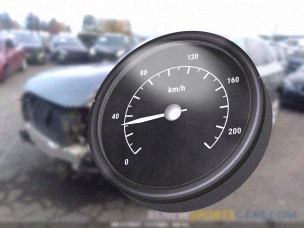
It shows 30 km/h
